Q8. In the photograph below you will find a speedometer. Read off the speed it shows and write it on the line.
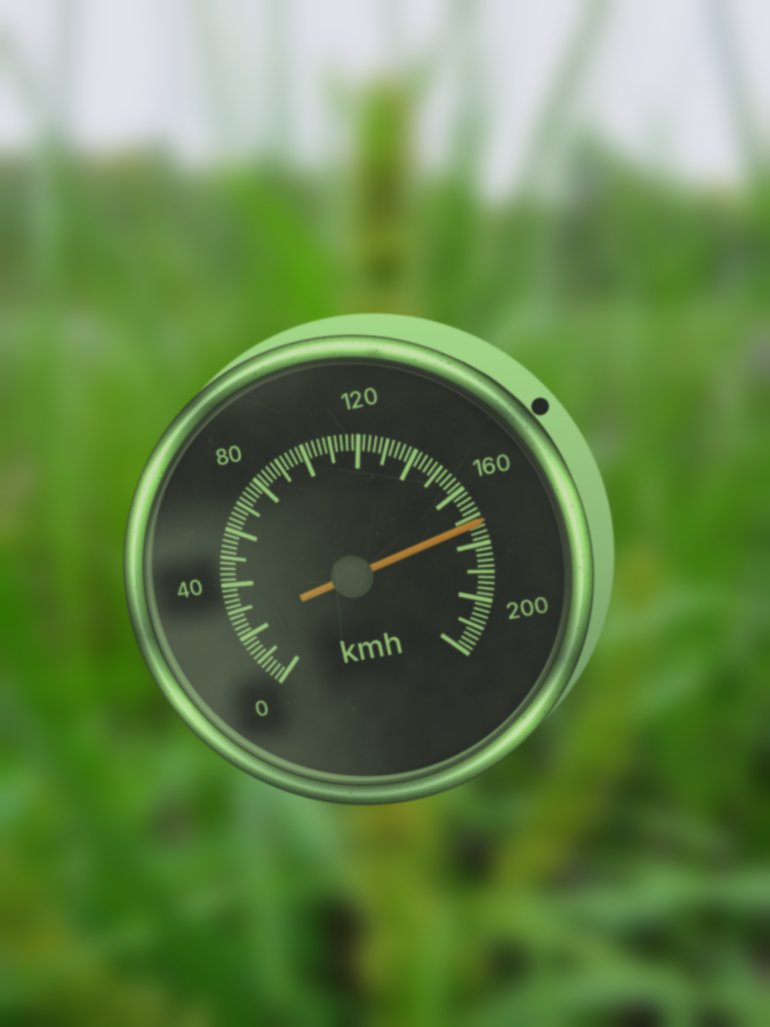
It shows 172 km/h
